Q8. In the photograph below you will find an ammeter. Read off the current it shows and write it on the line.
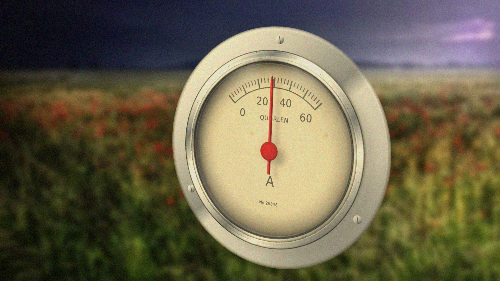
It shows 30 A
